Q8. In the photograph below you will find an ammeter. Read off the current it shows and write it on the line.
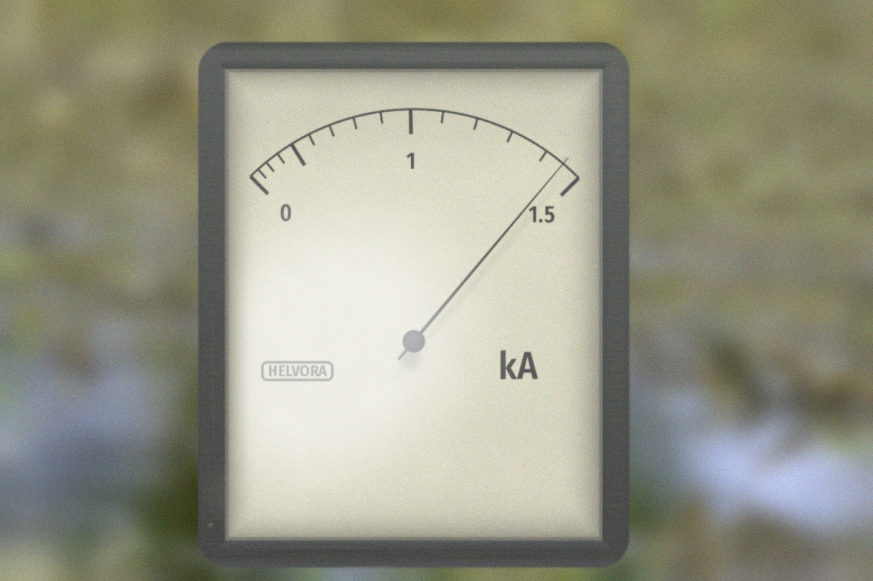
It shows 1.45 kA
